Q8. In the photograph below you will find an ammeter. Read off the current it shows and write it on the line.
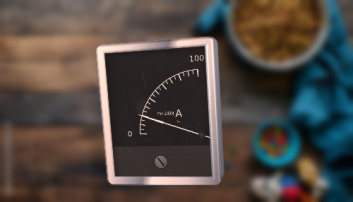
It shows 20 A
